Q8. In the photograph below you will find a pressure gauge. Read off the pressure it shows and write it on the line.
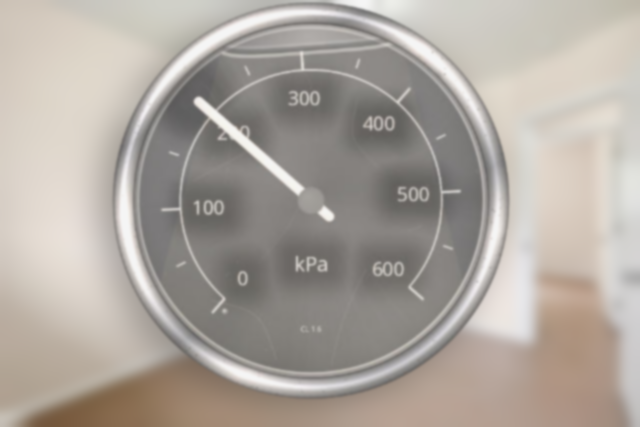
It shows 200 kPa
